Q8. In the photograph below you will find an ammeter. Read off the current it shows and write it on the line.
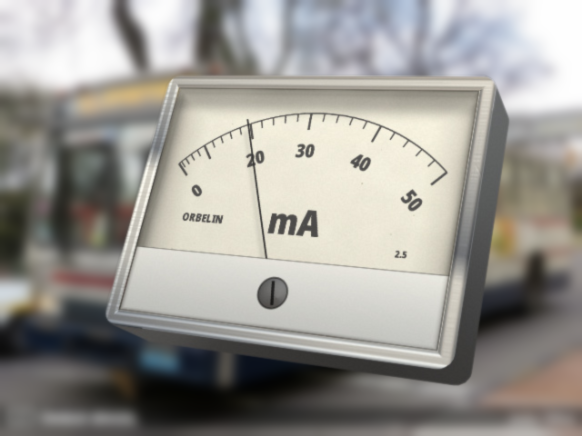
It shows 20 mA
